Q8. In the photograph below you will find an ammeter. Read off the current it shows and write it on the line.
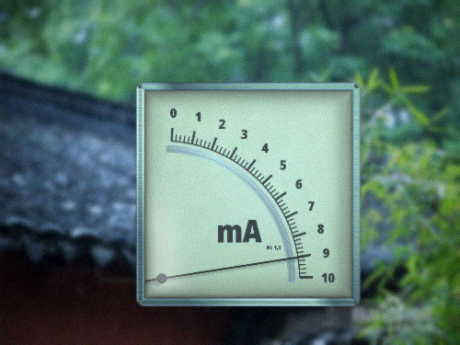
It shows 9 mA
